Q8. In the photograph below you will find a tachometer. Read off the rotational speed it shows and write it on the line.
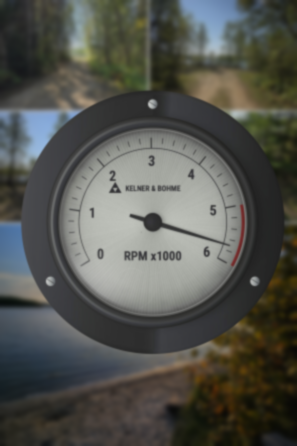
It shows 5700 rpm
